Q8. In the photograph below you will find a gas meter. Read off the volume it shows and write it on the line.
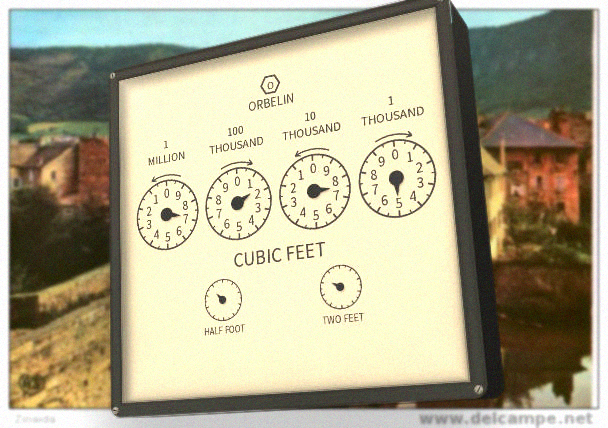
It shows 717500 ft³
